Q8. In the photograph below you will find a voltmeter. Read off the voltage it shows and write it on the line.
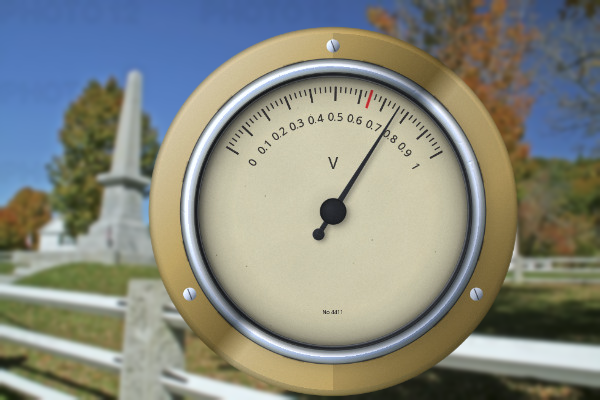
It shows 0.76 V
